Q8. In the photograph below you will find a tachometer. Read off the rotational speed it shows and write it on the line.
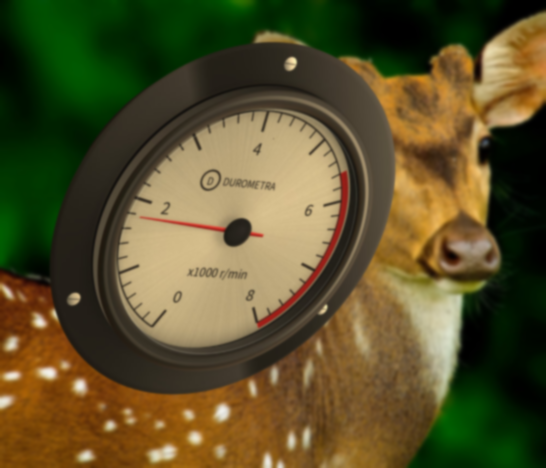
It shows 1800 rpm
